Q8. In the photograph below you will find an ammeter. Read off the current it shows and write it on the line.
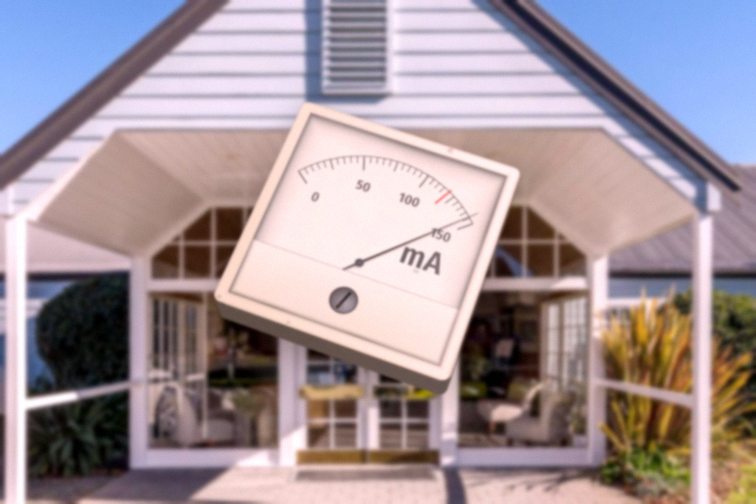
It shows 145 mA
